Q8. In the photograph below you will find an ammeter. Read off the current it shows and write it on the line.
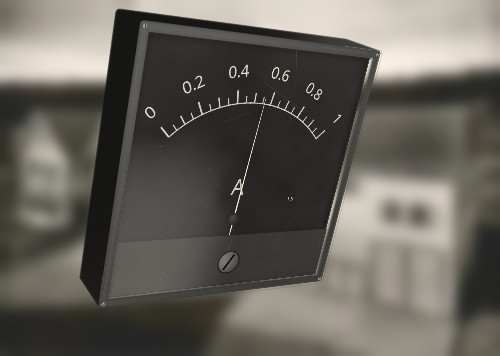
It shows 0.55 A
